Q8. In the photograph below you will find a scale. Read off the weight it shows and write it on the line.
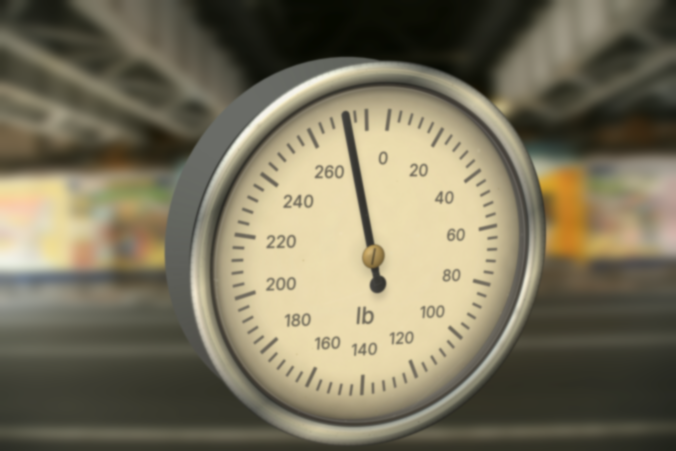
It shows 272 lb
